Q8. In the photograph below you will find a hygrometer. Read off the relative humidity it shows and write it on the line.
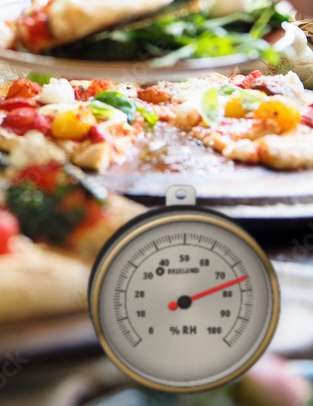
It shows 75 %
